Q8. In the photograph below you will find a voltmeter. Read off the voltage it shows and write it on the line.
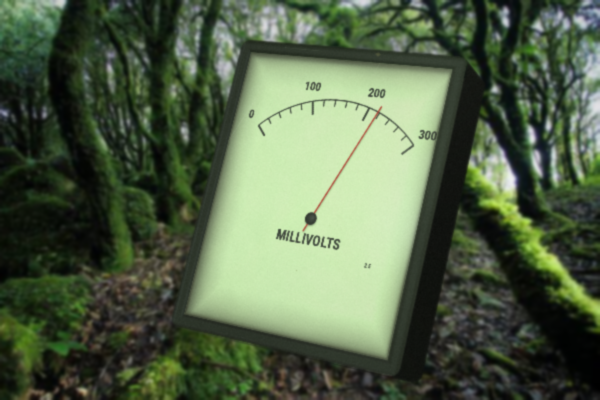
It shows 220 mV
